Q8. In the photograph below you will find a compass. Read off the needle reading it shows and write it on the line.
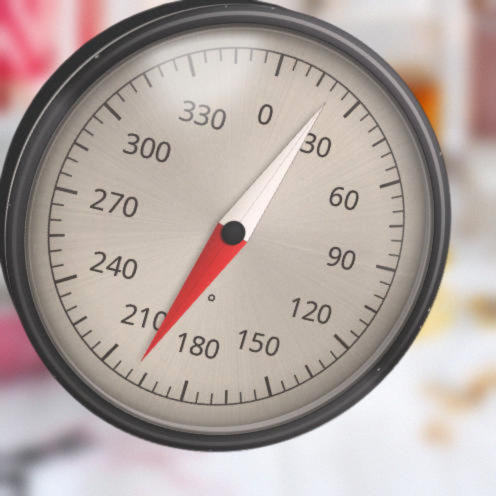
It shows 200 °
